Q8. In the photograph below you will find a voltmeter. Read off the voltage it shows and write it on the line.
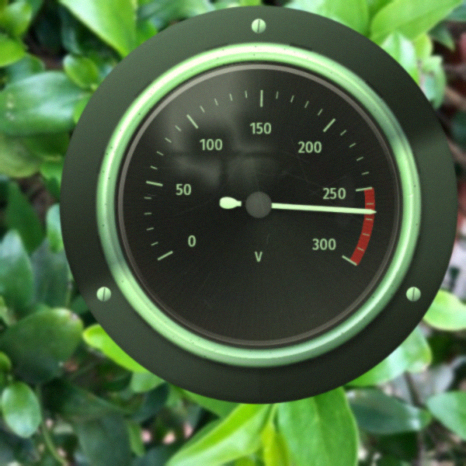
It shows 265 V
